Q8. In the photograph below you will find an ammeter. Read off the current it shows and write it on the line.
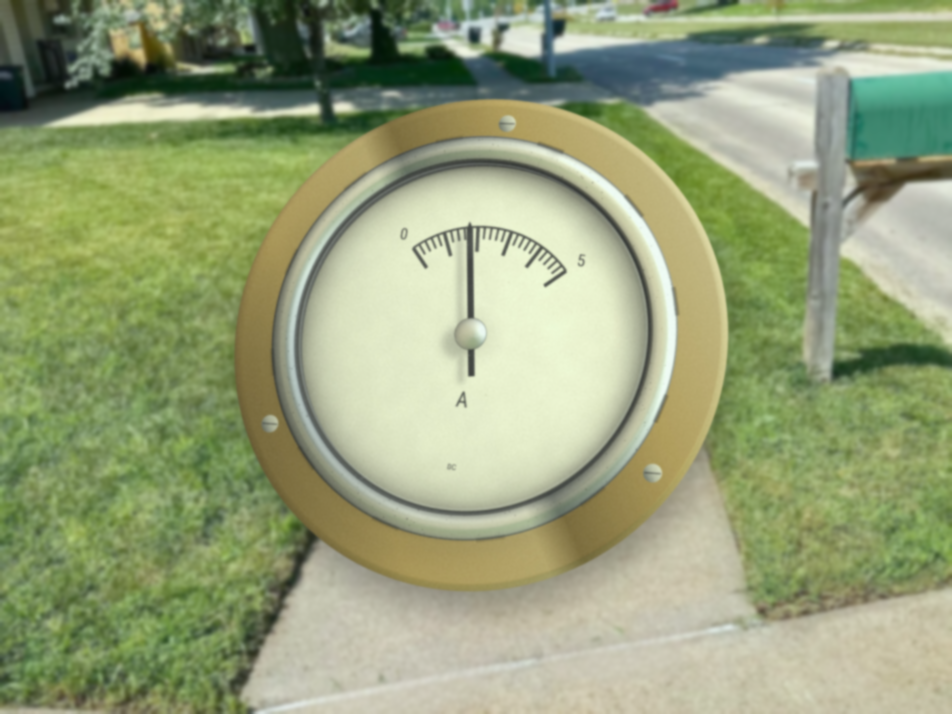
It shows 1.8 A
